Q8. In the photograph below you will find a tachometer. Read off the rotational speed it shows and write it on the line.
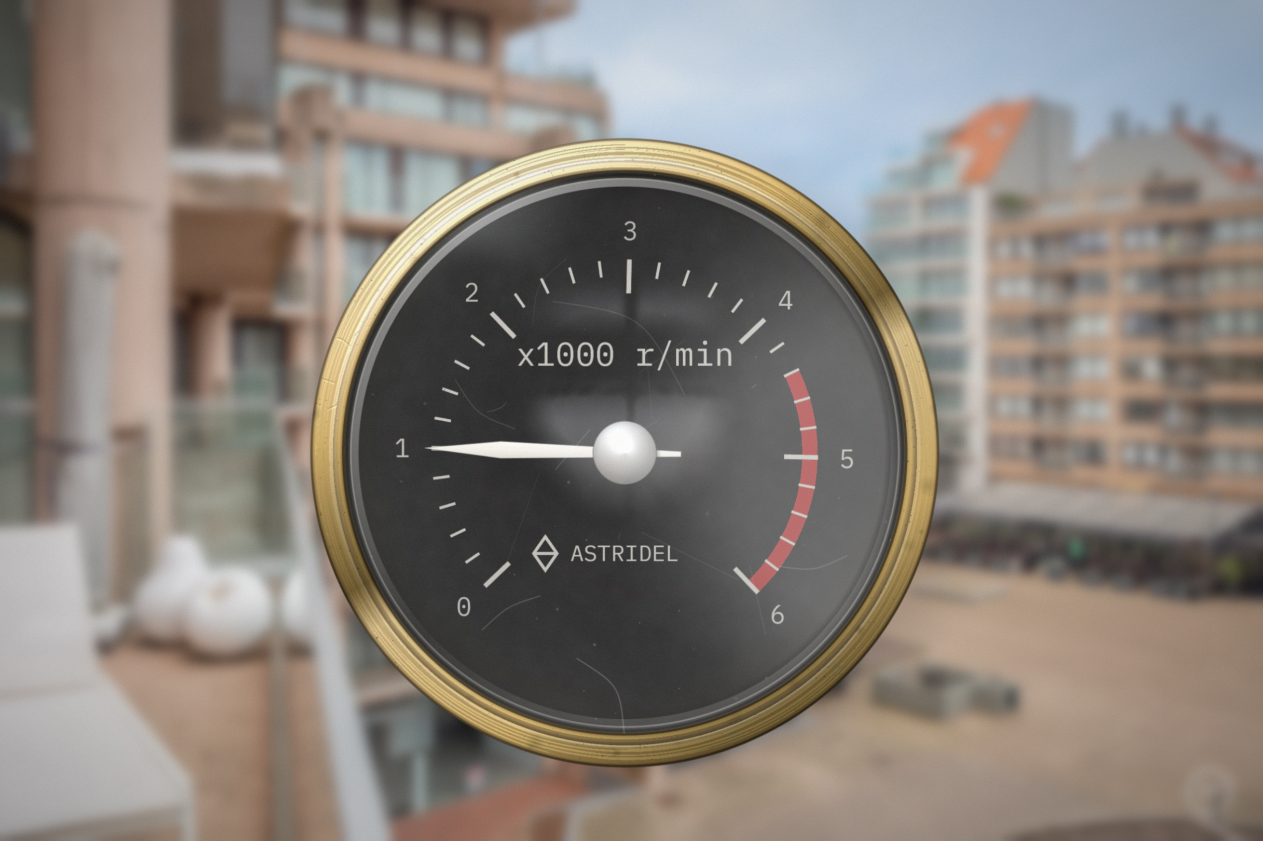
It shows 1000 rpm
